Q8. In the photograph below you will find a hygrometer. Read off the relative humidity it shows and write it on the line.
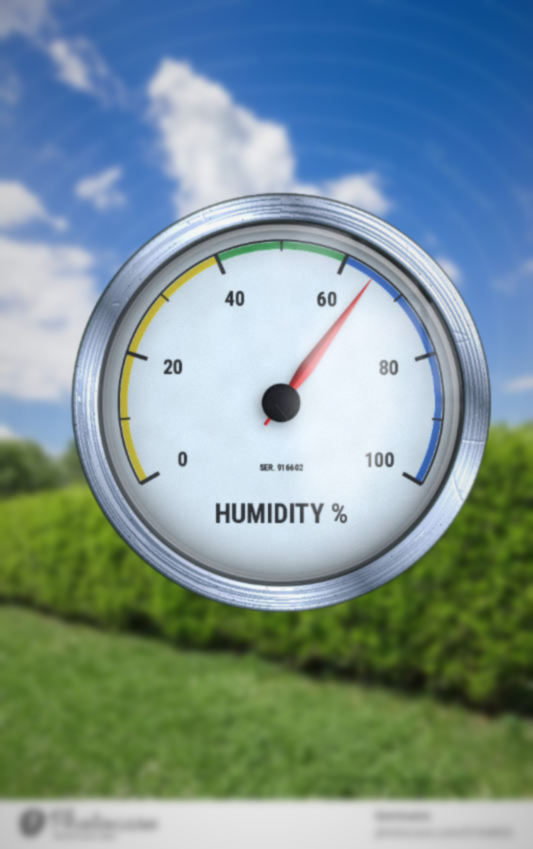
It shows 65 %
